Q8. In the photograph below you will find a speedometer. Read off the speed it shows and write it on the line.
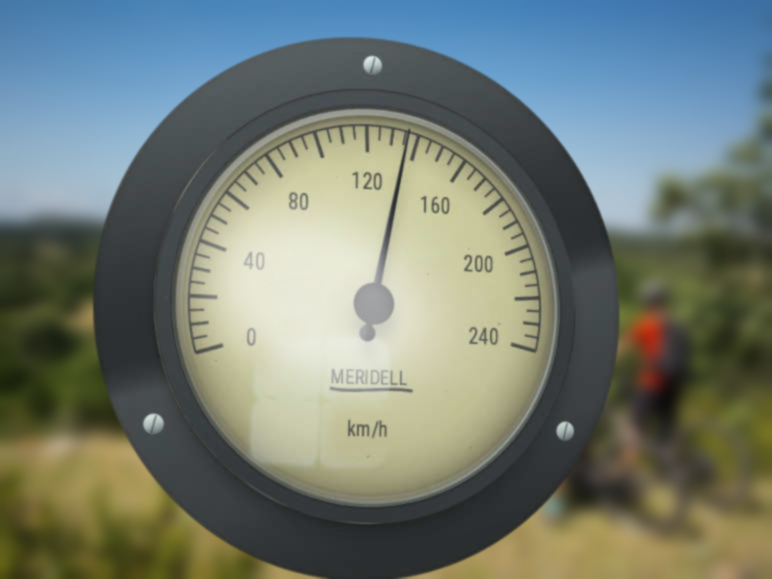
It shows 135 km/h
